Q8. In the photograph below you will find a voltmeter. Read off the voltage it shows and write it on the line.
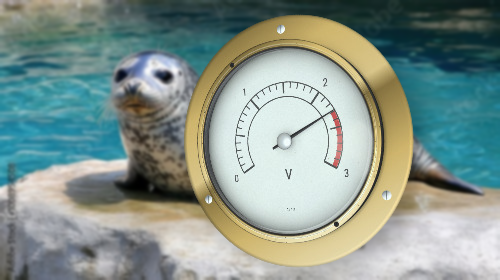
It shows 2.3 V
